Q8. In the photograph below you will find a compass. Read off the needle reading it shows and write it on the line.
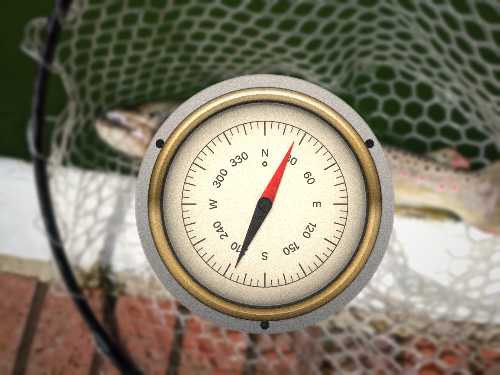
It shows 25 °
